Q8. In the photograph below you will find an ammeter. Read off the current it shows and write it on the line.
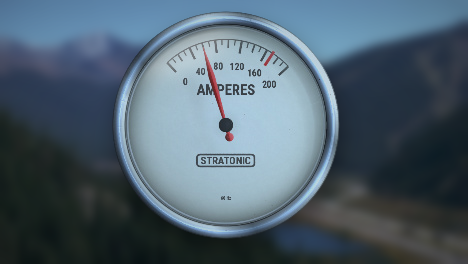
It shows 60 A
